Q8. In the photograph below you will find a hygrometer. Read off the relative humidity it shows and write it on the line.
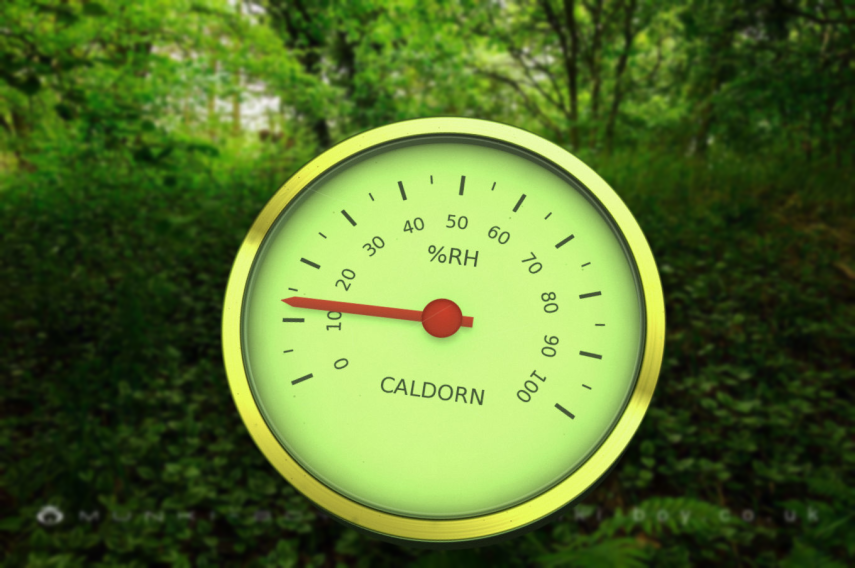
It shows 12.5 %
